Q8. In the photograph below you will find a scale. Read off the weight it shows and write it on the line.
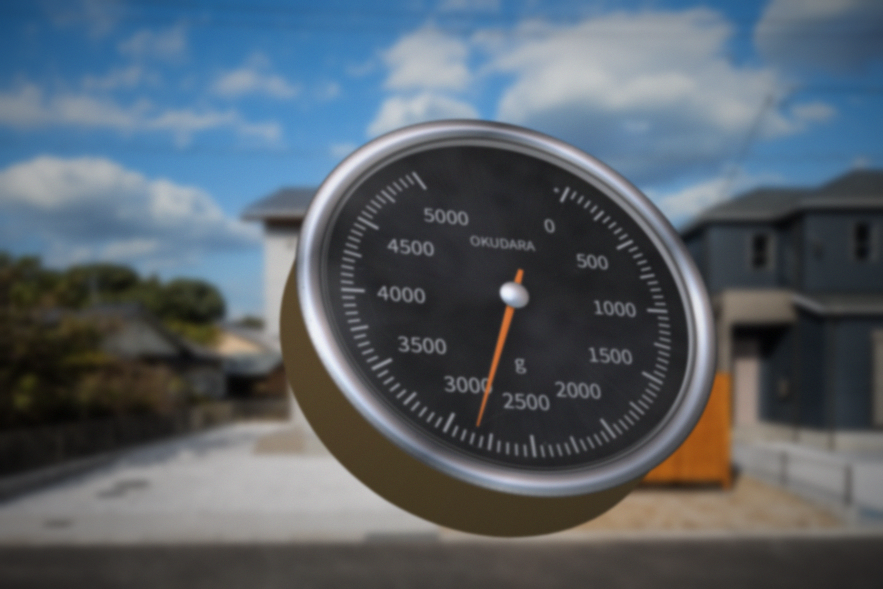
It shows 2850 g
